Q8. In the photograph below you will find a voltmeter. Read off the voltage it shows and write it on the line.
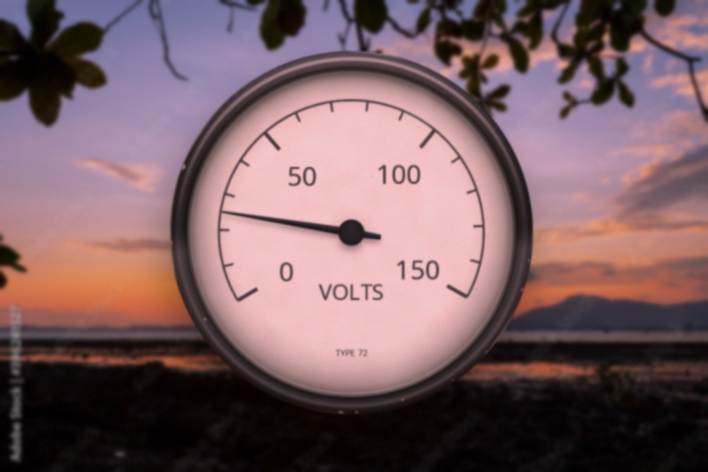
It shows 25 V
